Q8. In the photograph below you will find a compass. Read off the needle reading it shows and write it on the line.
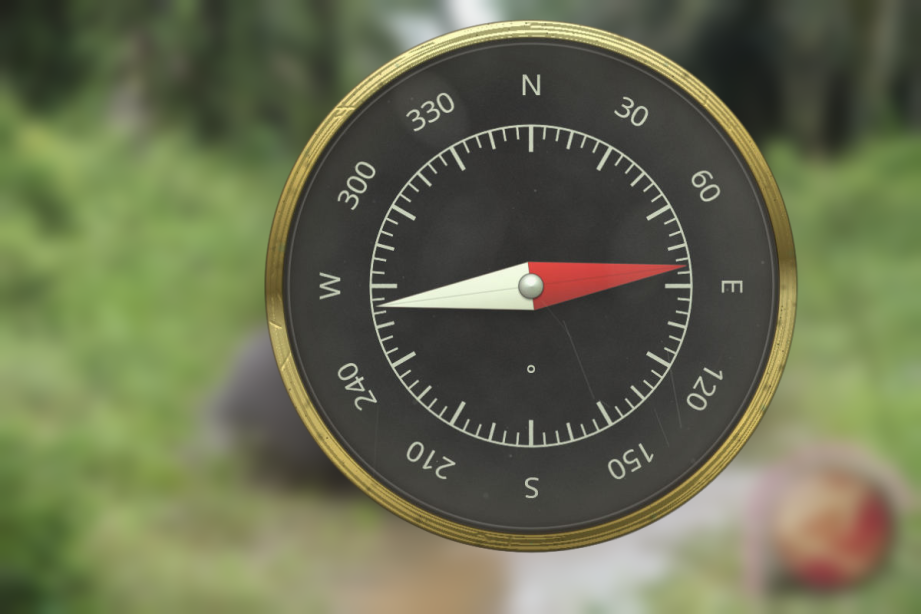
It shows 82.5 °
